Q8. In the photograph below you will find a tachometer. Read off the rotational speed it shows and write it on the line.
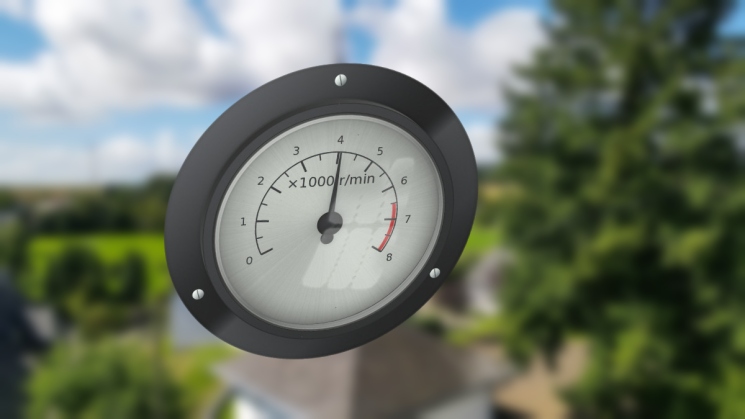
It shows 4000 rpm
